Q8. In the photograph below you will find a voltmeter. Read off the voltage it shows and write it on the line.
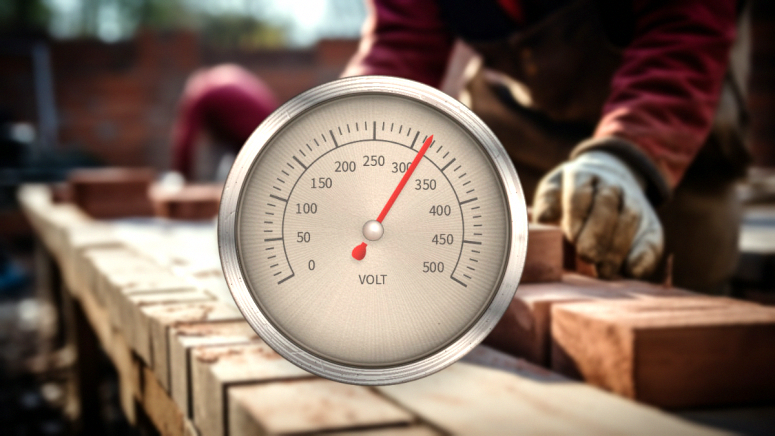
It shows 315 V
